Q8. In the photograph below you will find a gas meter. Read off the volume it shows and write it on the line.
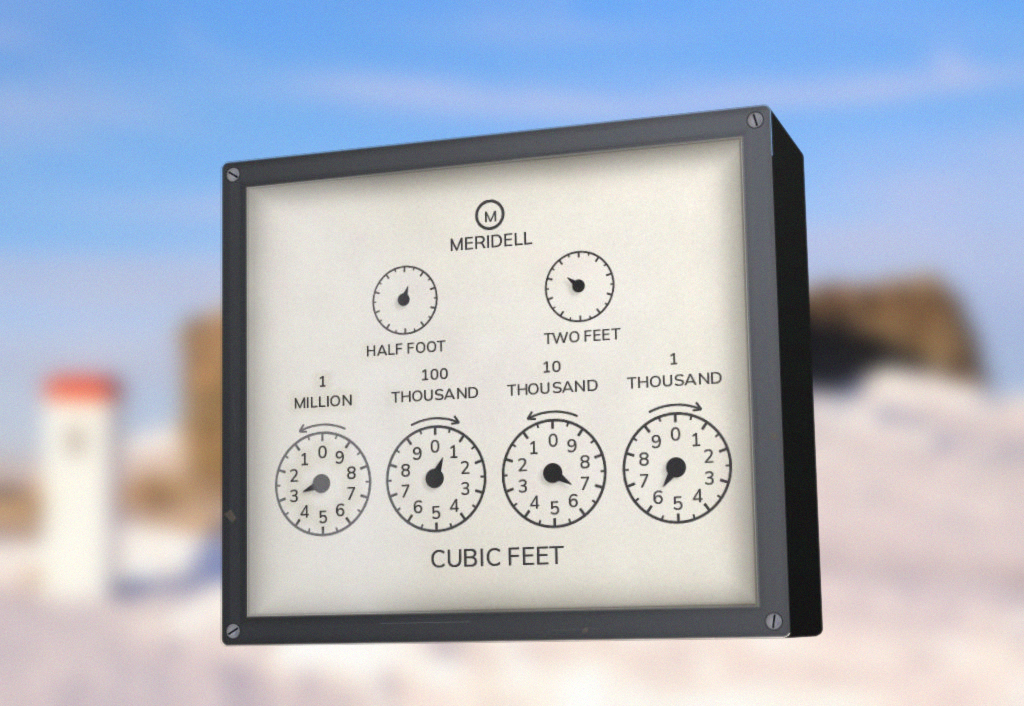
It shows 306600 ft³
